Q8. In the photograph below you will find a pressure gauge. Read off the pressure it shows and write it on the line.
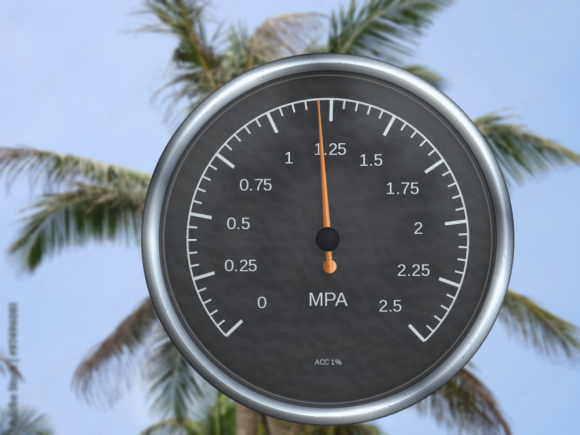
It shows 1.2 MPa
